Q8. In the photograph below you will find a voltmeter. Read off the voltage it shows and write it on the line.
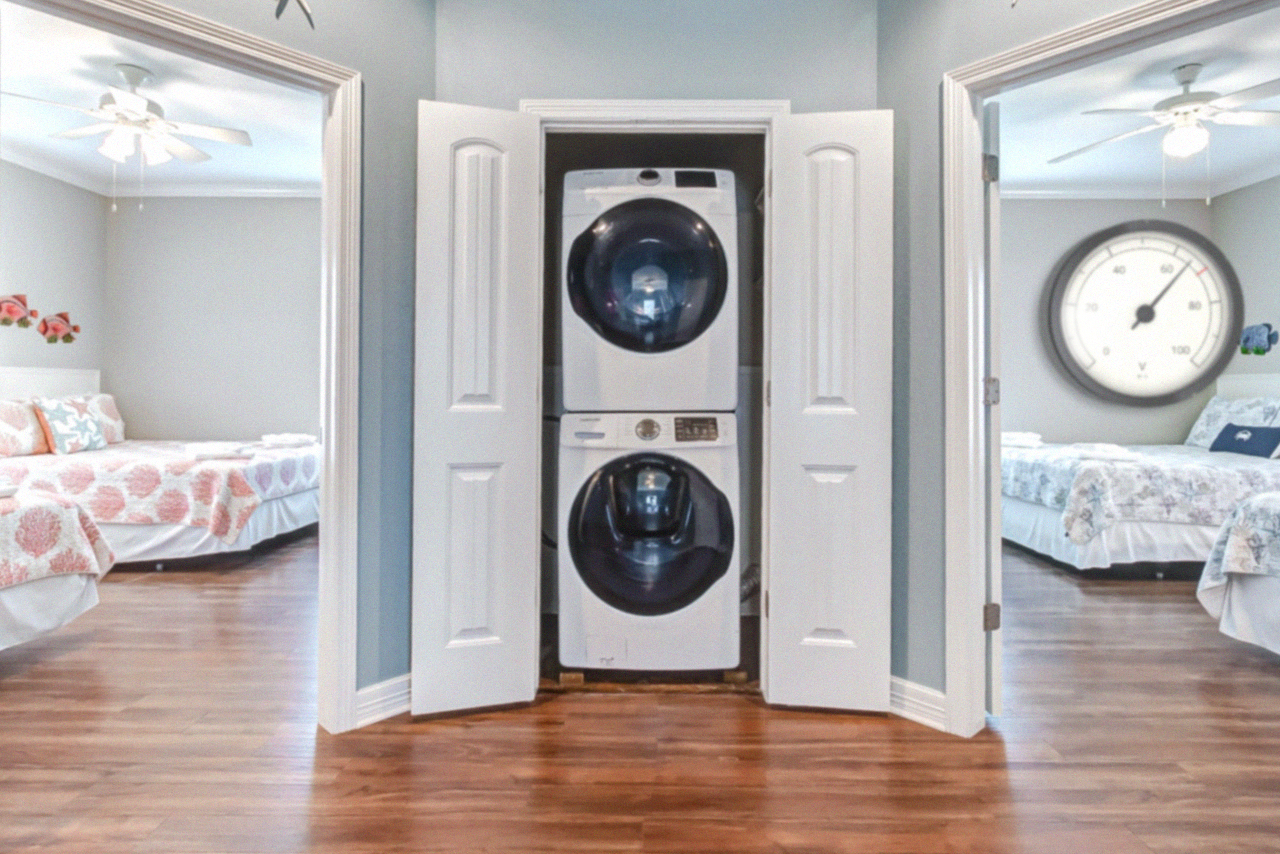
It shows 65 V
